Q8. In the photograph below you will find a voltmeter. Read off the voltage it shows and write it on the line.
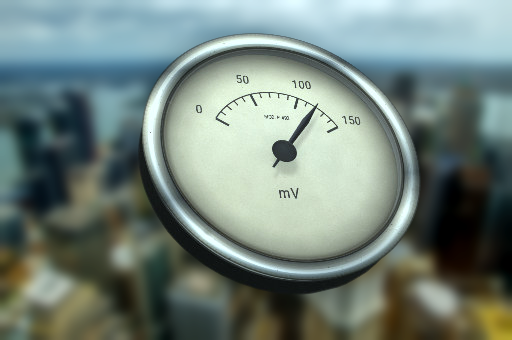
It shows 120 mV
